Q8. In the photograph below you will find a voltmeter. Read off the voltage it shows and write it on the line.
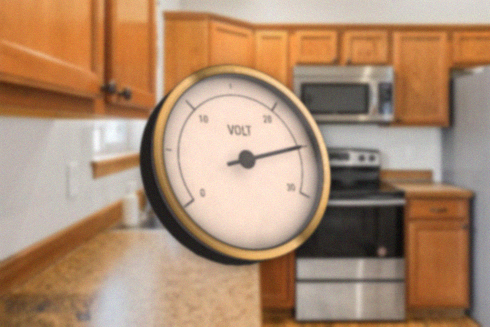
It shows 25 V
